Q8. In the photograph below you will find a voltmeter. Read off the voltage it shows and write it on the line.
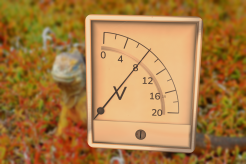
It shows 8 V
